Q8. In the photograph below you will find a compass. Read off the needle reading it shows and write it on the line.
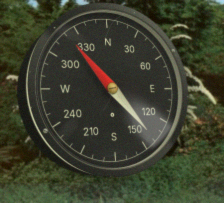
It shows 320 °
